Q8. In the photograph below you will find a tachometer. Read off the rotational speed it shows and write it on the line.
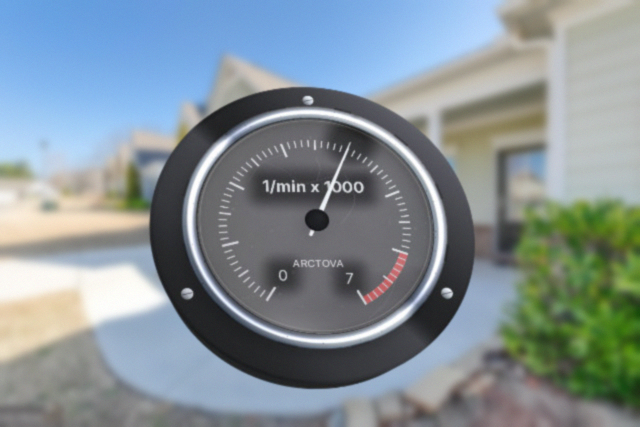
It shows 4000 rpm
